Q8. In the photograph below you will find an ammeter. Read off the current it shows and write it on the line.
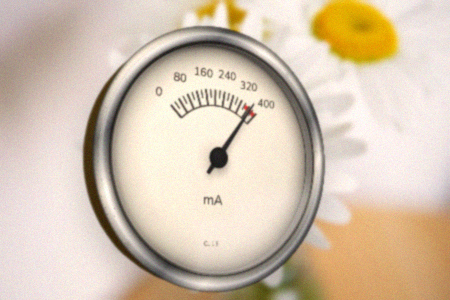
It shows 360 mA
